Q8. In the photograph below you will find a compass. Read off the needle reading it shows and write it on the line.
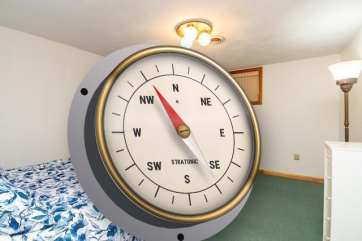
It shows 330 °
